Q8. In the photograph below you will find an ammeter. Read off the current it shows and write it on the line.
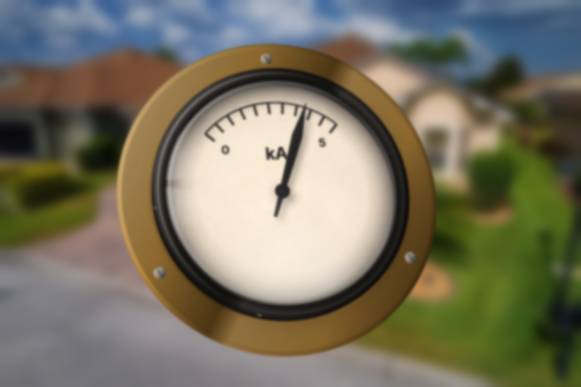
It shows 3.75 kA
